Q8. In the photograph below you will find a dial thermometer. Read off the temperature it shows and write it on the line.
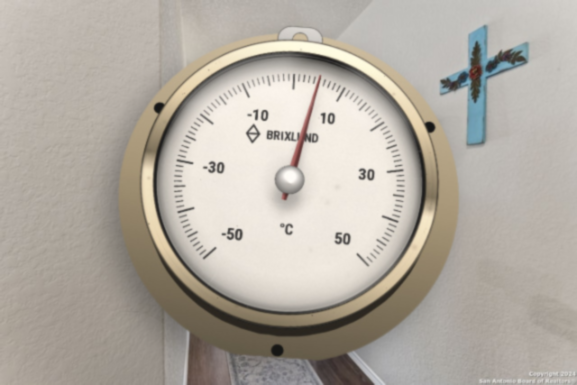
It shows 5 °C
